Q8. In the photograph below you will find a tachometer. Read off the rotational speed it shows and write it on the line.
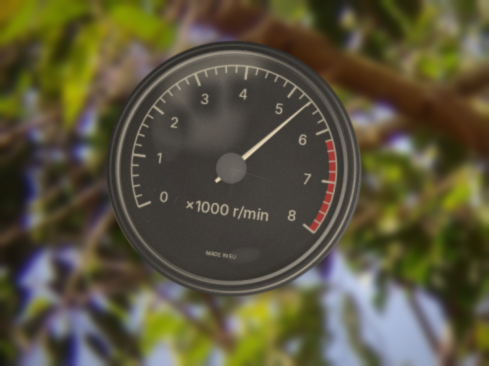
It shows 5400 rpm
